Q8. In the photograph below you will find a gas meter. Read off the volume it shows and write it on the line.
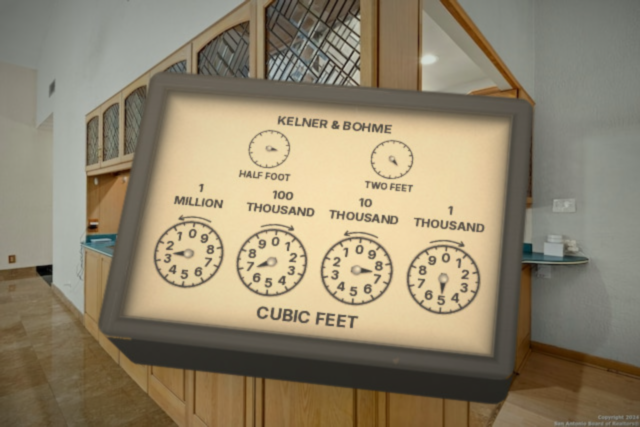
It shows 267500 ft³
